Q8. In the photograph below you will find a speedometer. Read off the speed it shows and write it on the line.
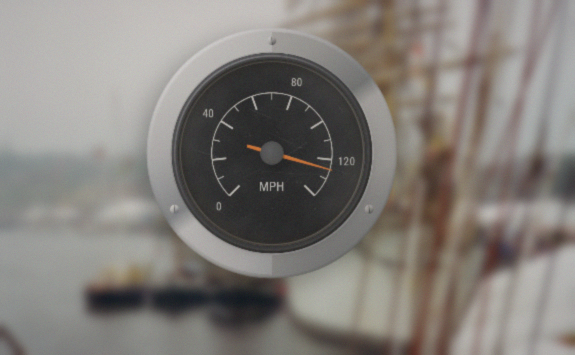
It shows 125 mph
